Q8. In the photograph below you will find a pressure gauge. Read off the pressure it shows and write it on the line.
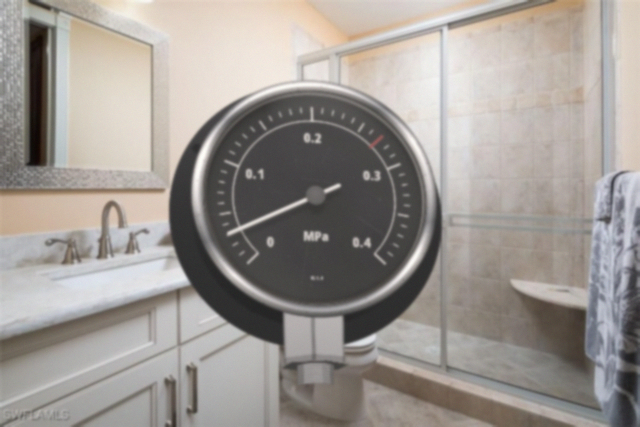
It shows 0.03 MPa
